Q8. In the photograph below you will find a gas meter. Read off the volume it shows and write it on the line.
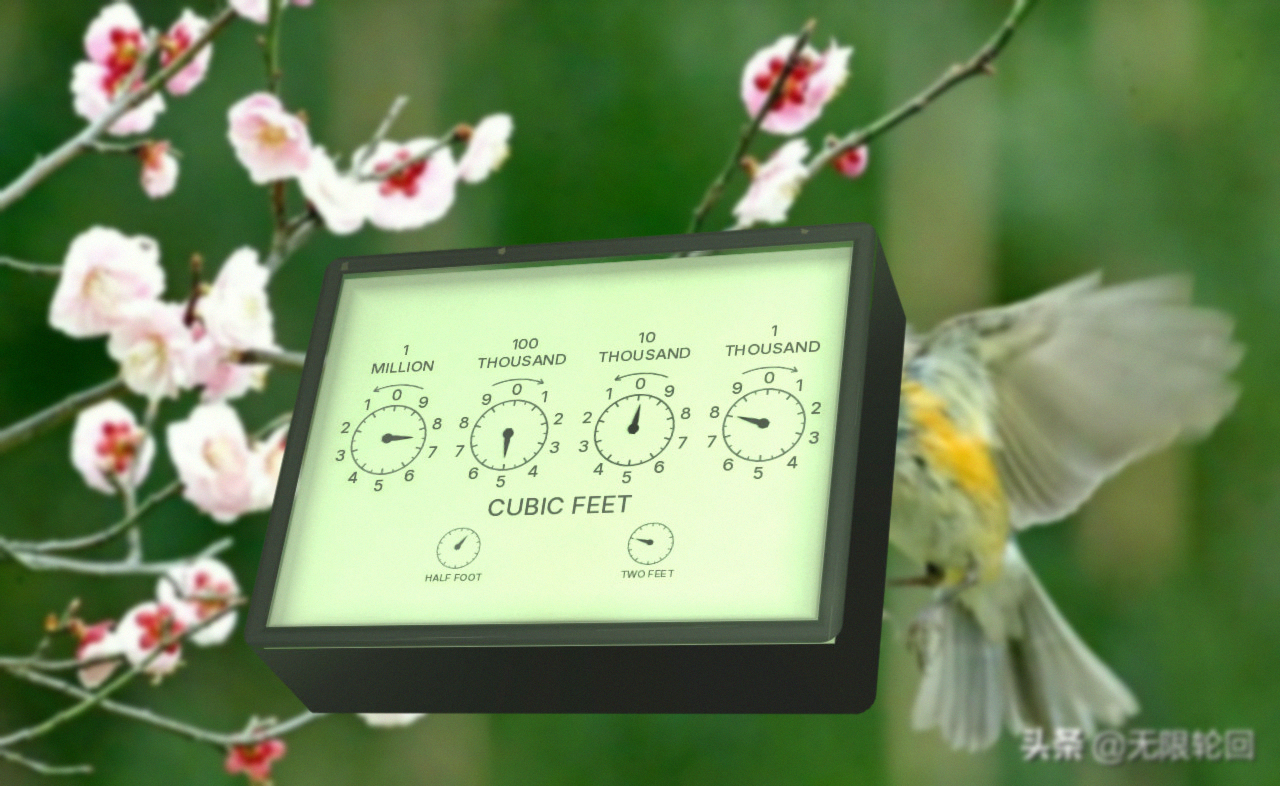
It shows 749800 ft³
